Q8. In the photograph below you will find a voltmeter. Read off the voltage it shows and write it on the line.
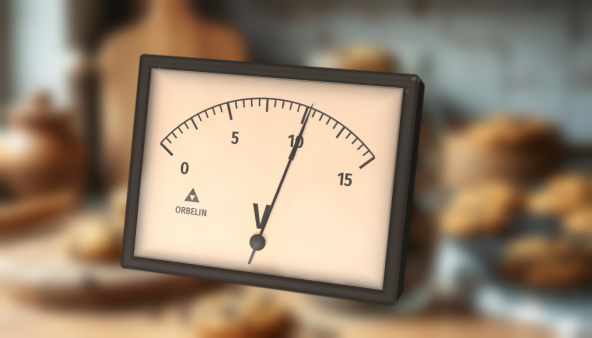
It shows 10.25 V
